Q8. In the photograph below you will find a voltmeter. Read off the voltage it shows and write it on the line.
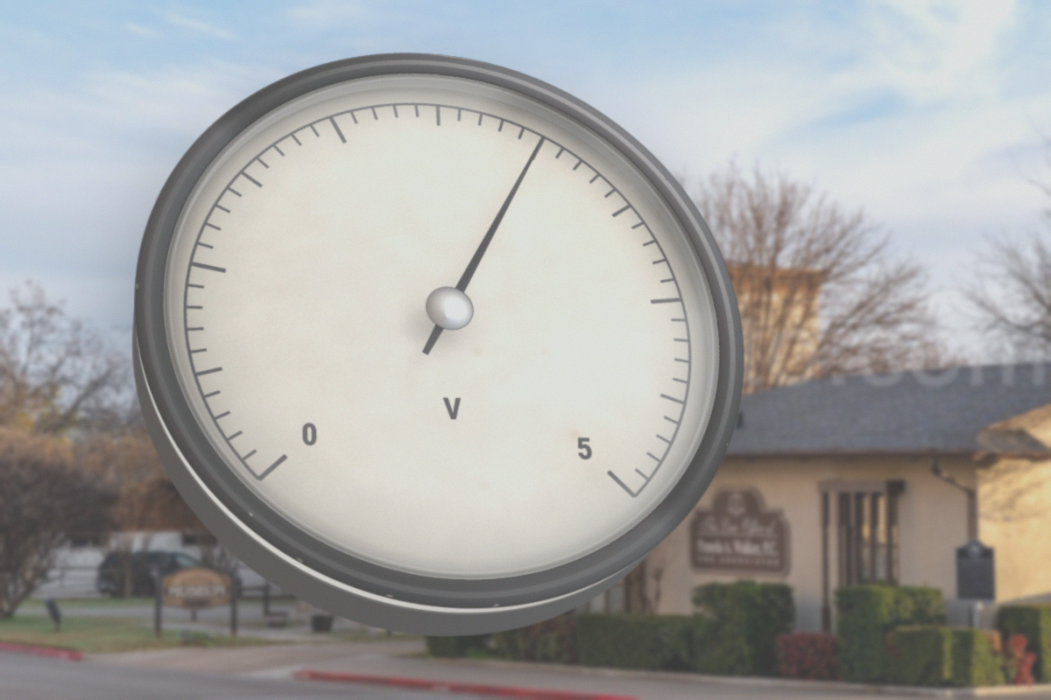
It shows 3 V
